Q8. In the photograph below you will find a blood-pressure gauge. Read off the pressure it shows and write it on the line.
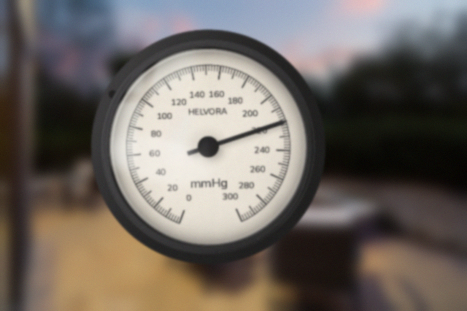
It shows 220 mmHg
